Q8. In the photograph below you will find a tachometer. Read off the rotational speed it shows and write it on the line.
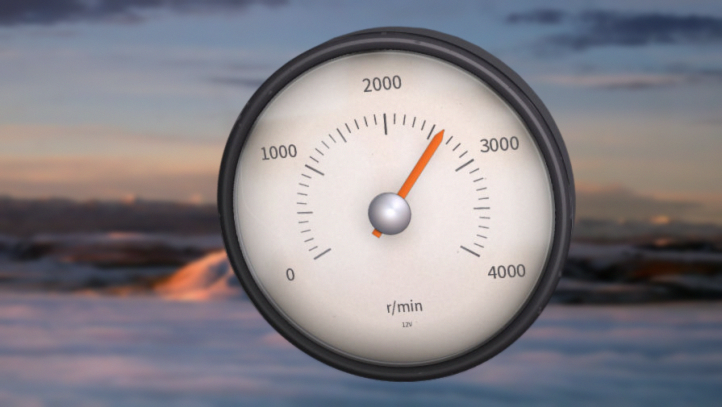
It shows 2600 rpm
